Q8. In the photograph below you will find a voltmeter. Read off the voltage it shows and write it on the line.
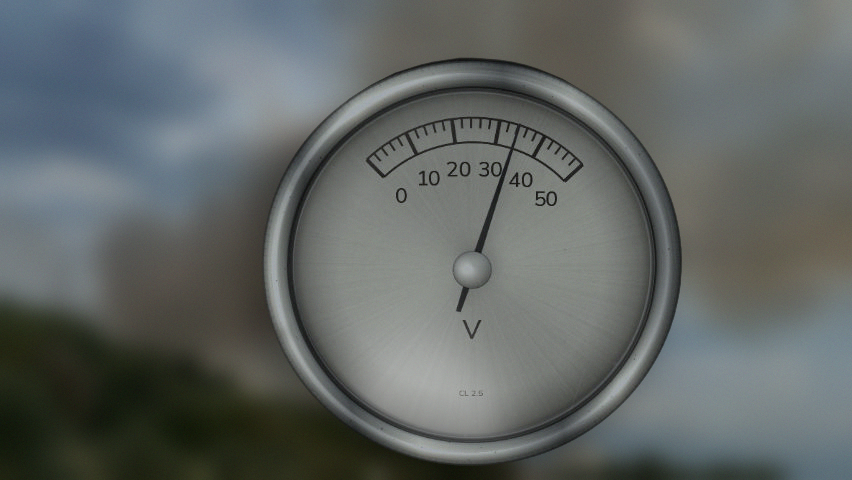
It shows 34 V
